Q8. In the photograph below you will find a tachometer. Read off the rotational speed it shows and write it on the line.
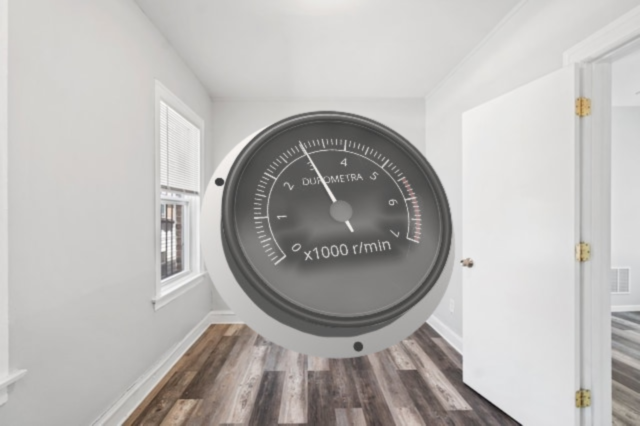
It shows 3000 rpm
